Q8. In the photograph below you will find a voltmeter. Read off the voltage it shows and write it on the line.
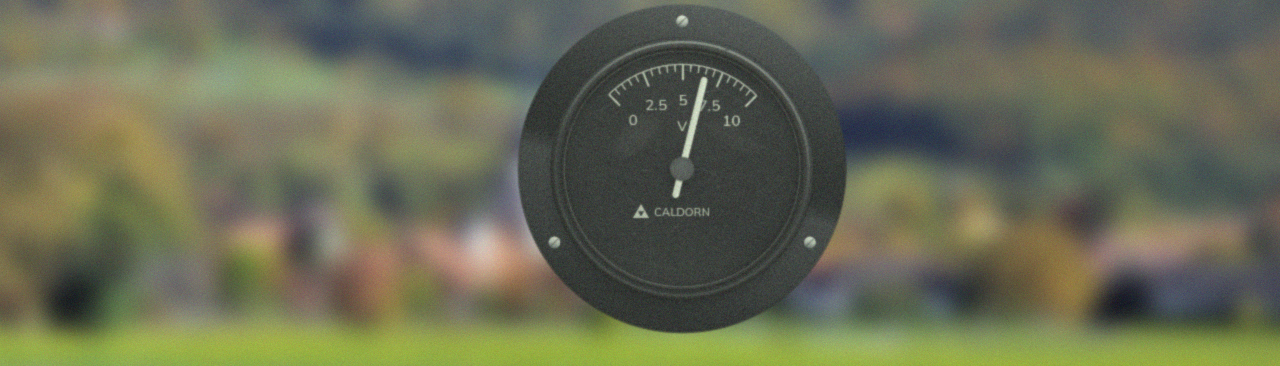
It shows 6.5 V
